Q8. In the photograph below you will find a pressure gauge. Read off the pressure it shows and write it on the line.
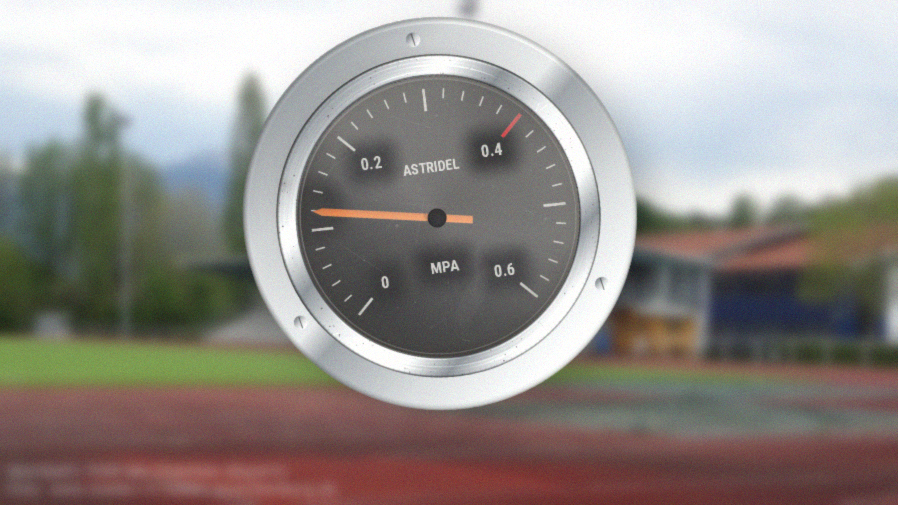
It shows 0.12 MPa
